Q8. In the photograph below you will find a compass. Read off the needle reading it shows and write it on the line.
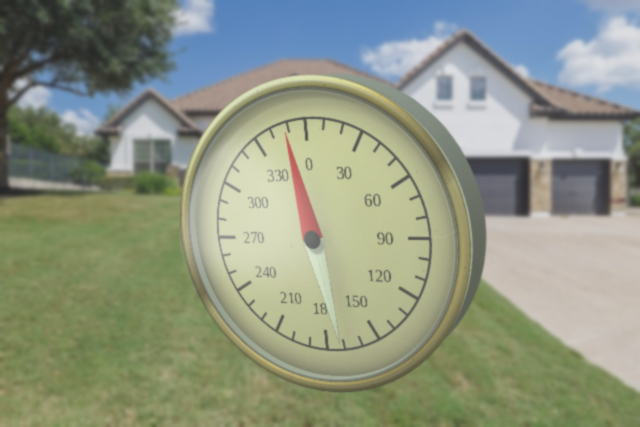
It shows 350 °
